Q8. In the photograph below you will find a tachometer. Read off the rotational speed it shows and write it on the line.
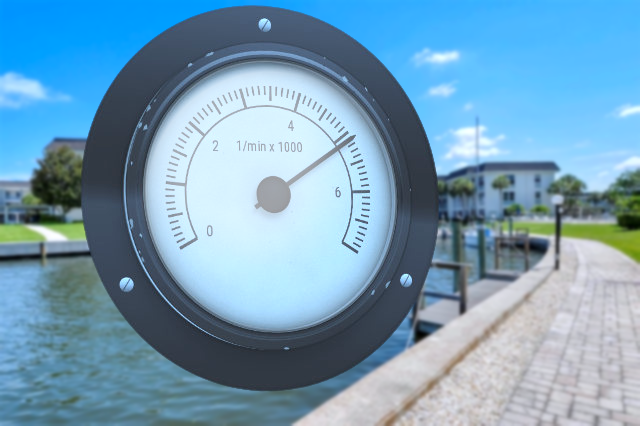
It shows 5100 rpm
